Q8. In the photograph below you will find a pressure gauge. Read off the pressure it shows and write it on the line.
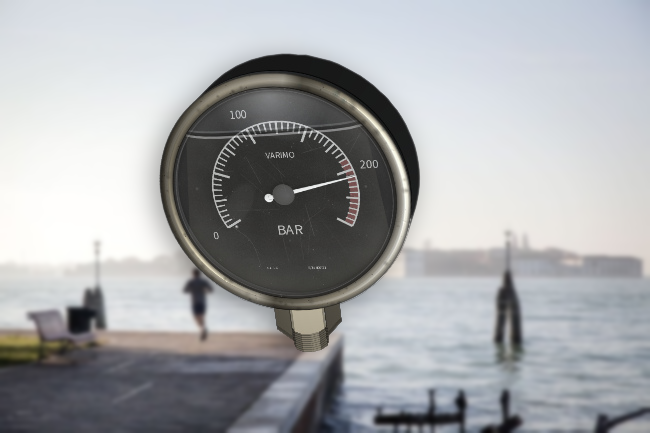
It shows 205 bar
